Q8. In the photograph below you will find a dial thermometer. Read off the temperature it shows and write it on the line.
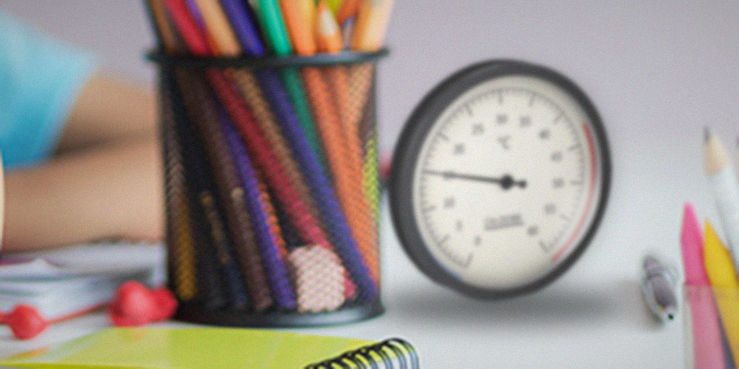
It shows 15 °C
